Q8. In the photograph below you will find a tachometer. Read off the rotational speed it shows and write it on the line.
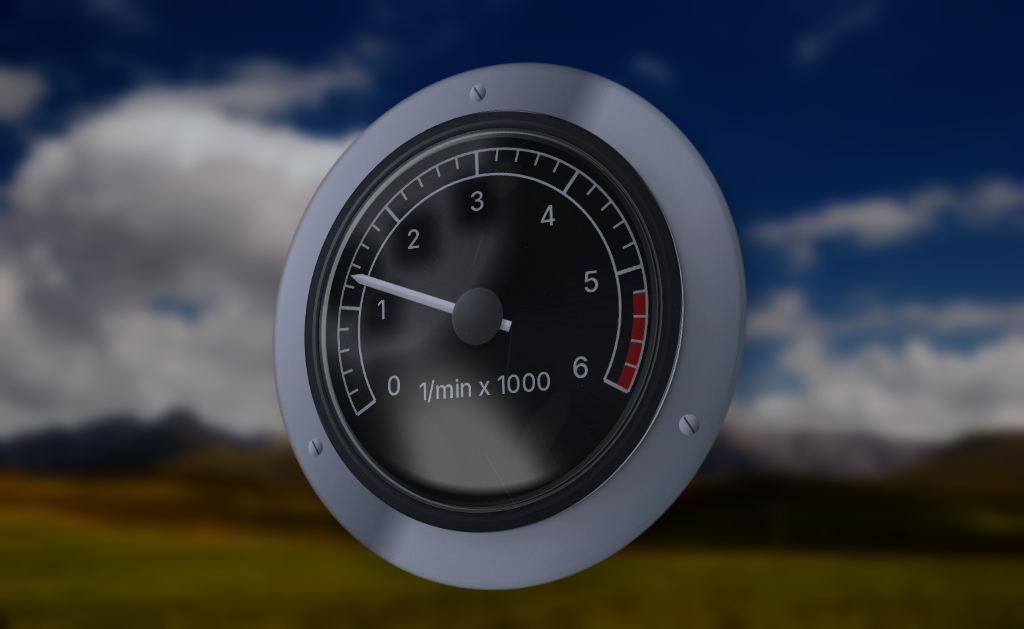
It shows 1300 rpm
